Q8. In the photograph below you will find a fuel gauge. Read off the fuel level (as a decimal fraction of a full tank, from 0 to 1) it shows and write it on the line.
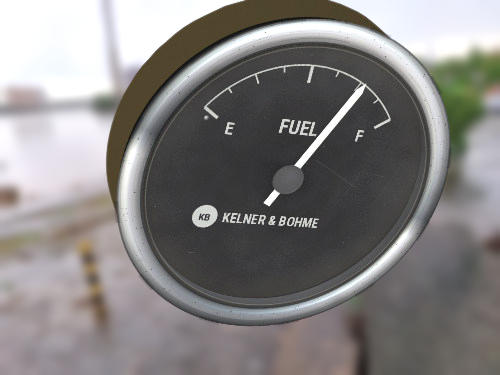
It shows 0.75
